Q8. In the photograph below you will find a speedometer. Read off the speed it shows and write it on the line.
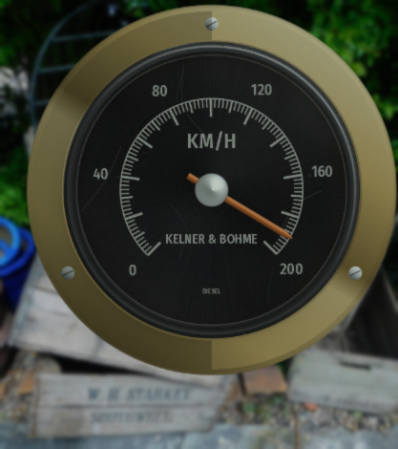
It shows 190 km/h
